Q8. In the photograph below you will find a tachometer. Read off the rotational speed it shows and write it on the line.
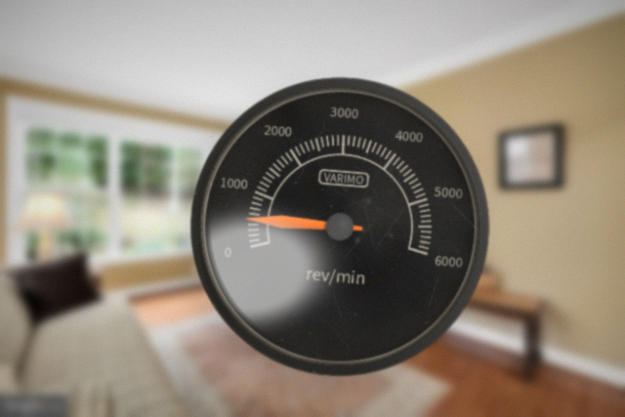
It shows 500 rpm
